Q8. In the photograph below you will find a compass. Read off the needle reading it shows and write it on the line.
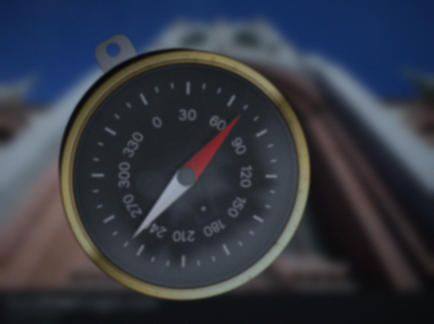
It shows 70 °
